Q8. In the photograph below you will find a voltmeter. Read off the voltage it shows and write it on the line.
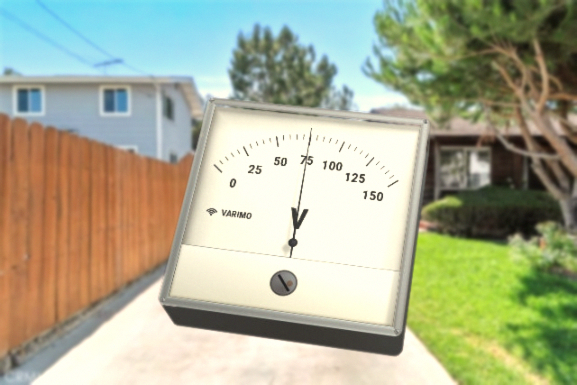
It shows 75 V
